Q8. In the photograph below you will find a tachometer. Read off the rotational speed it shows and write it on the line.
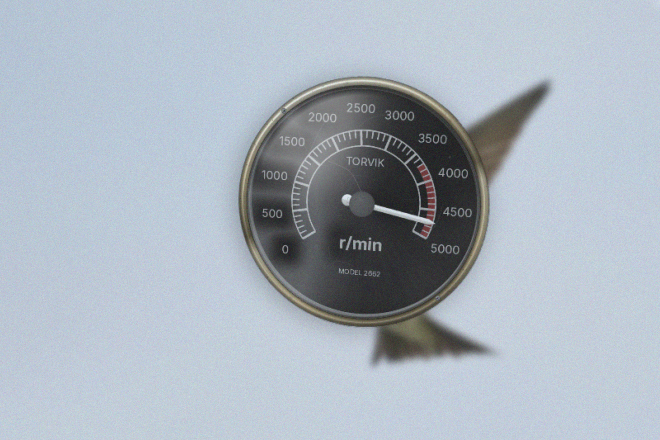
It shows 4700 rpm
